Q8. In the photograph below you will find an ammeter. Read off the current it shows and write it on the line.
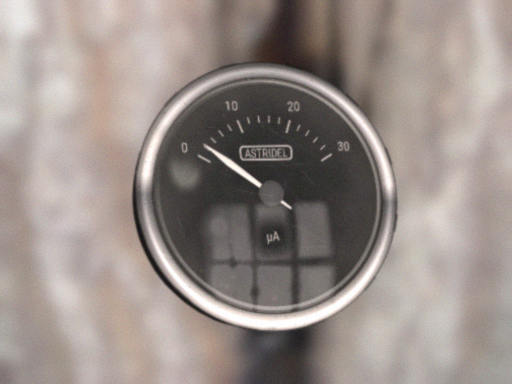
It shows 2 µA
